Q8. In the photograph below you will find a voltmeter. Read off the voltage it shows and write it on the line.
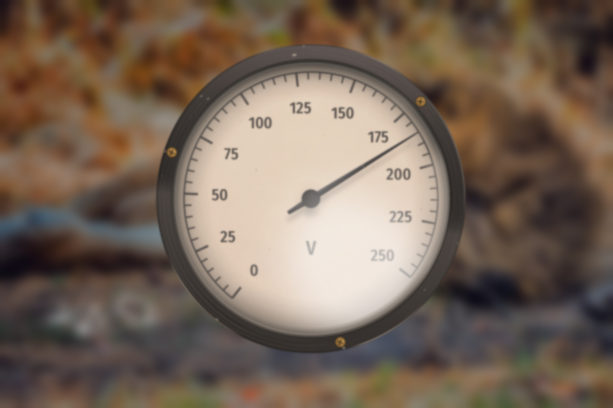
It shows 185 V
